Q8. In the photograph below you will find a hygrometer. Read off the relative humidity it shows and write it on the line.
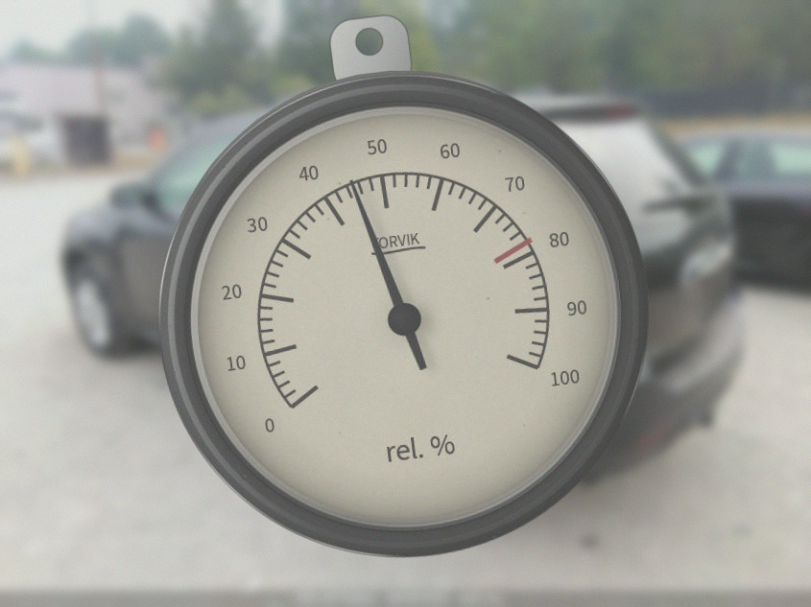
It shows 45 %
